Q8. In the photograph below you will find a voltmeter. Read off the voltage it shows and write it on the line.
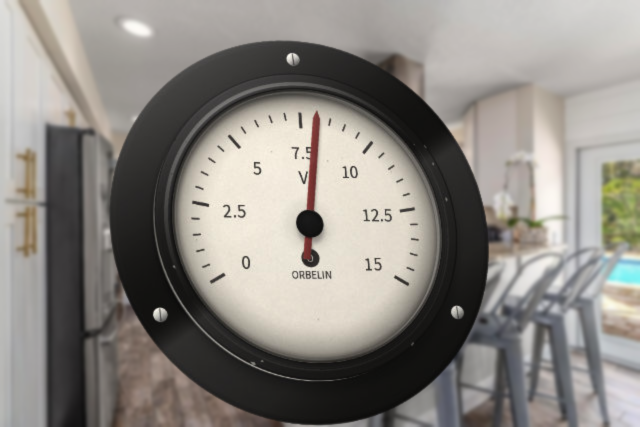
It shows 8 V
